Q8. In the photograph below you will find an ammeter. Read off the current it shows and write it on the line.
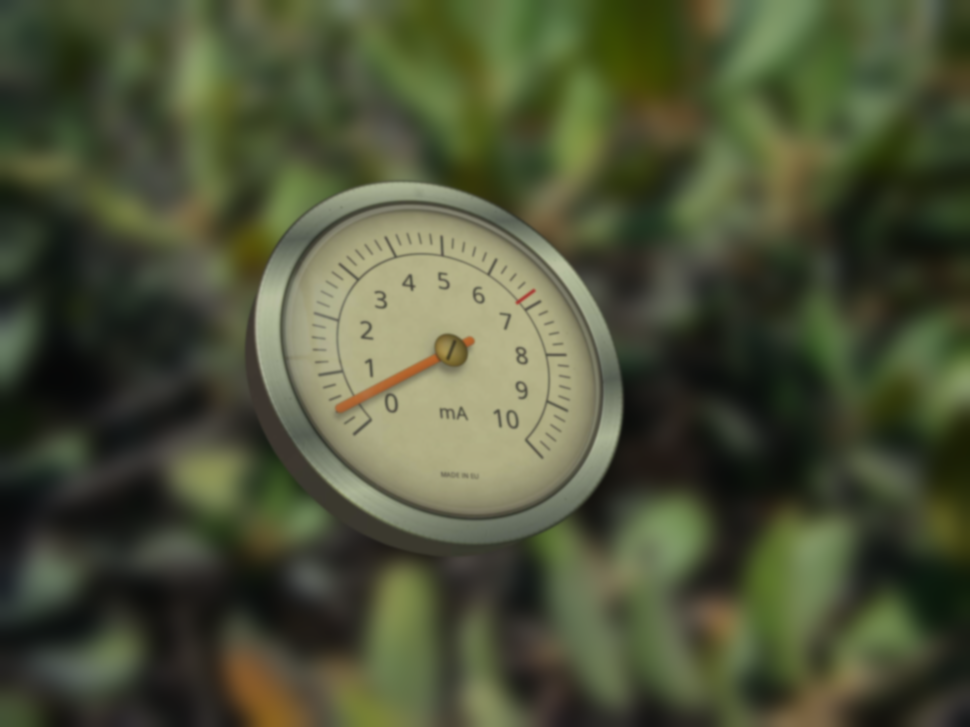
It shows 0.4 mA
